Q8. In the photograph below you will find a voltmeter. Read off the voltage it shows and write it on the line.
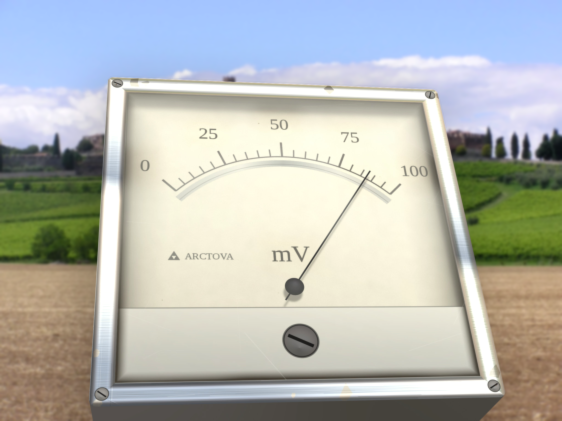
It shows 87.5 mV
